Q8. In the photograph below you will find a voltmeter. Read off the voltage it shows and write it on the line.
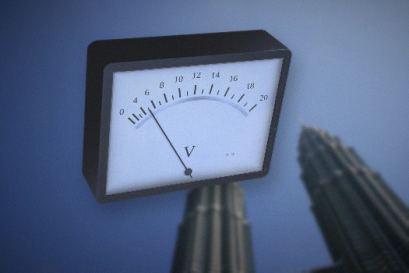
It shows 5 V
